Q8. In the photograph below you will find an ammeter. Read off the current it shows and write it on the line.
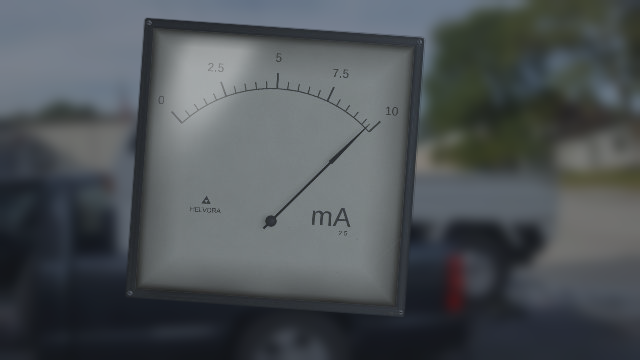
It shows 9.75 mA
